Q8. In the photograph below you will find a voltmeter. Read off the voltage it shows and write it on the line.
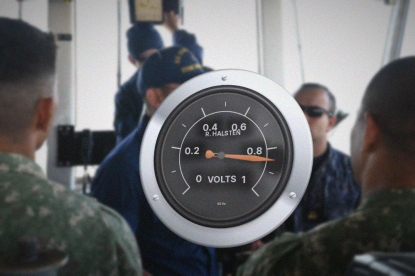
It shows 0.85 V
